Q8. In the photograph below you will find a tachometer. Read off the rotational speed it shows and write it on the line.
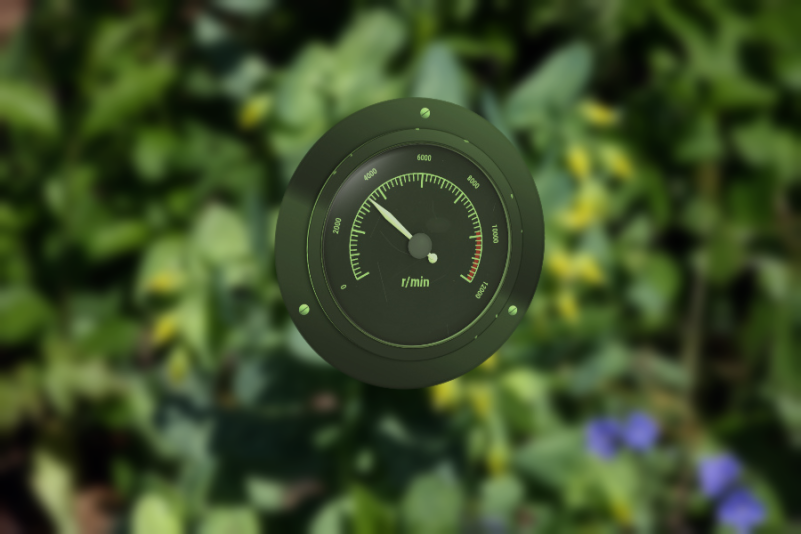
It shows 3400 rpm
